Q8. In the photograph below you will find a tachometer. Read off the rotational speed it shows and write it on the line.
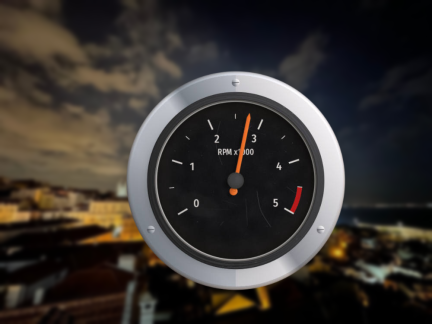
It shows 2750 rpm
